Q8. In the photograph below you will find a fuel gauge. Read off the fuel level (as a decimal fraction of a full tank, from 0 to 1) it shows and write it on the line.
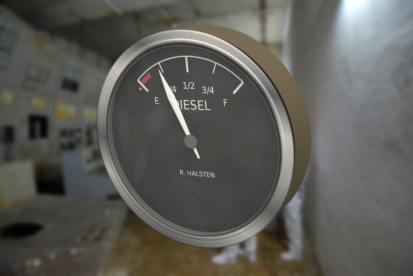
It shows 0.25
